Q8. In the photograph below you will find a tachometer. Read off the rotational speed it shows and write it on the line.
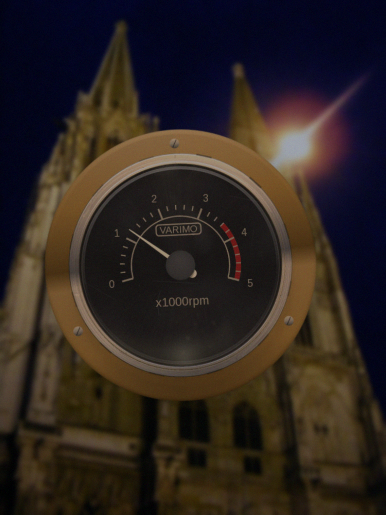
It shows 1200 rpm
